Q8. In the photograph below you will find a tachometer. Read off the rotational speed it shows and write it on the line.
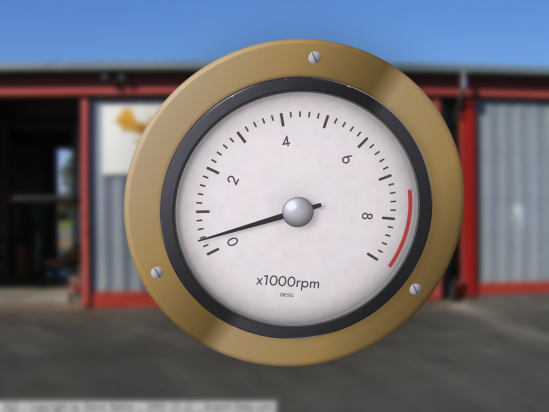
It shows 400 rpm
